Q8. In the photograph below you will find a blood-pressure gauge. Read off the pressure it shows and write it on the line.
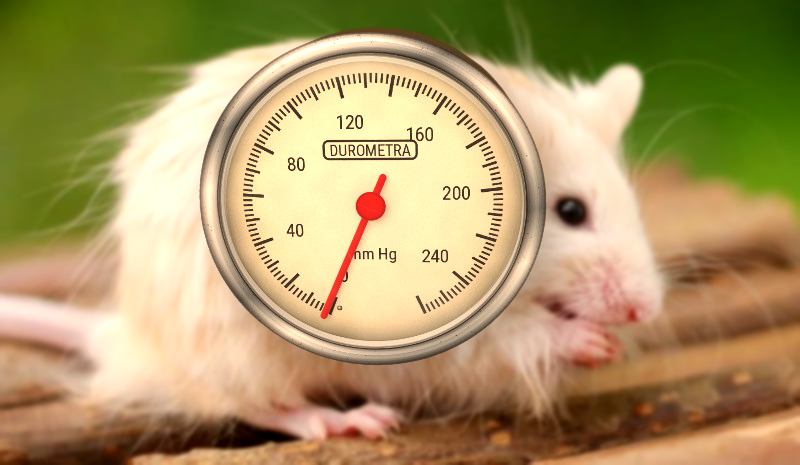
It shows 2 mmHg
